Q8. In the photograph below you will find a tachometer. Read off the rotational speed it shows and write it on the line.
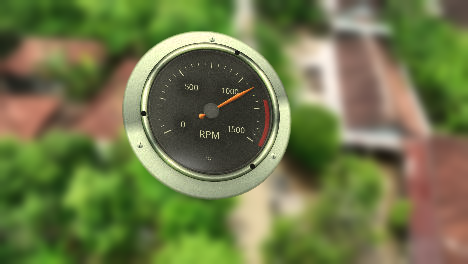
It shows 1100 rpm
